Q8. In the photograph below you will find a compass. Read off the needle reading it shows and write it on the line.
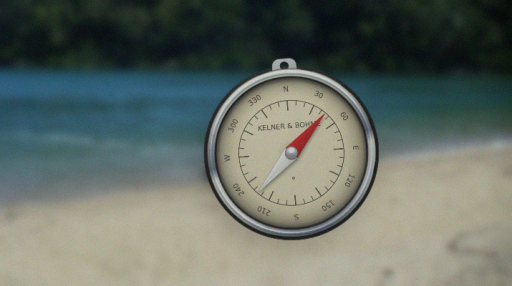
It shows 45 °
